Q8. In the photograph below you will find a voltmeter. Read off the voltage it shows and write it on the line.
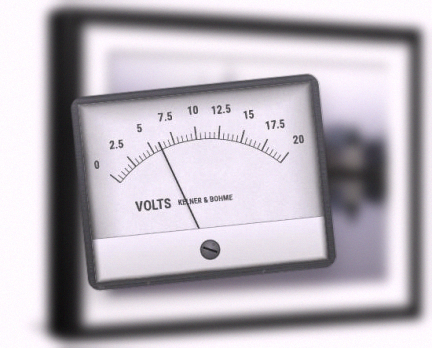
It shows 6 V
